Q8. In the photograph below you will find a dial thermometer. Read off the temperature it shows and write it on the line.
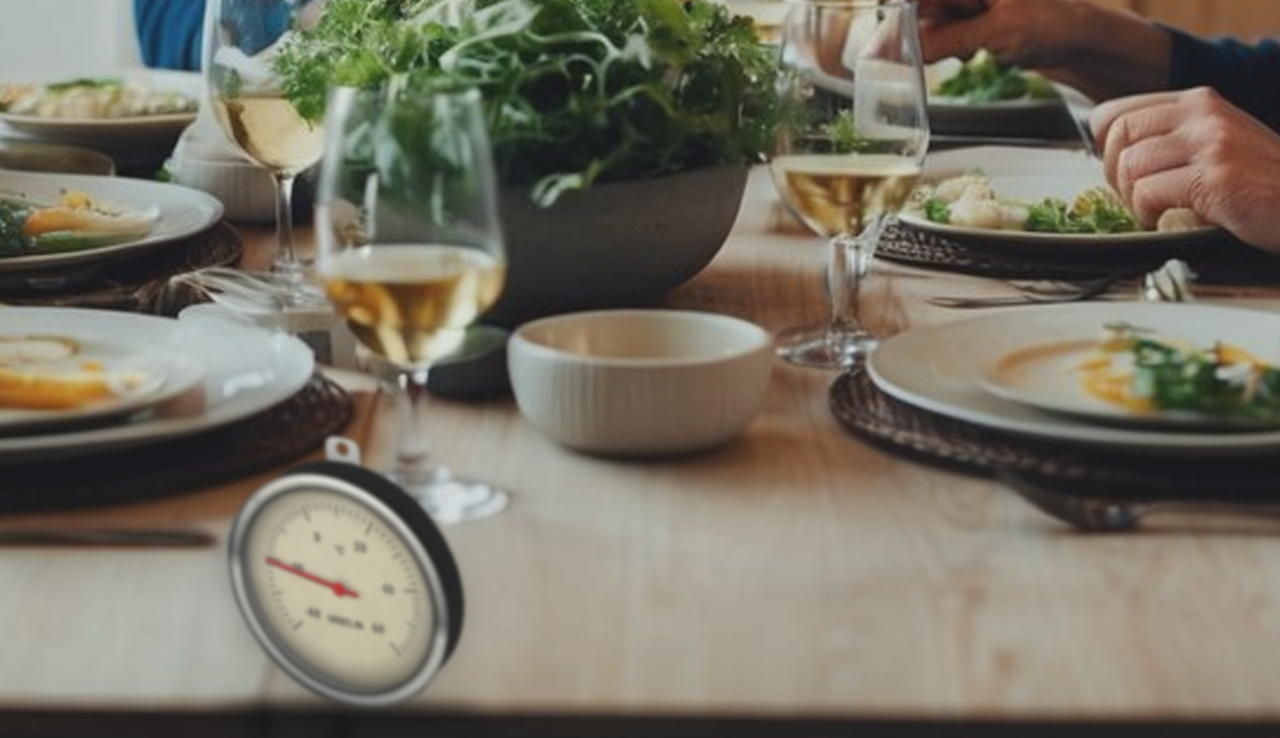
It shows -20 °C
